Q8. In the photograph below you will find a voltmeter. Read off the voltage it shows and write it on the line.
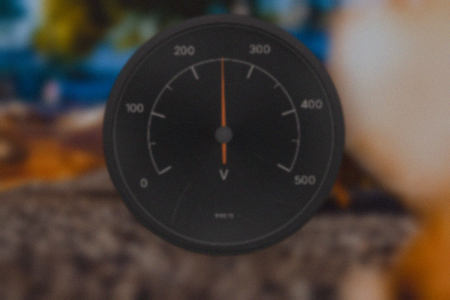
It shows 250 V
